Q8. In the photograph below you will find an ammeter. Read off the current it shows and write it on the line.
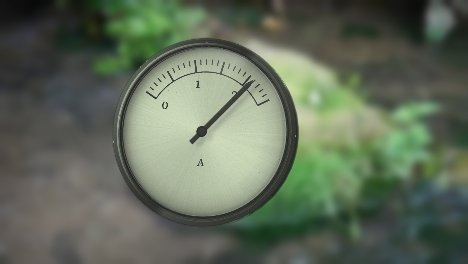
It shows 2.1 A
